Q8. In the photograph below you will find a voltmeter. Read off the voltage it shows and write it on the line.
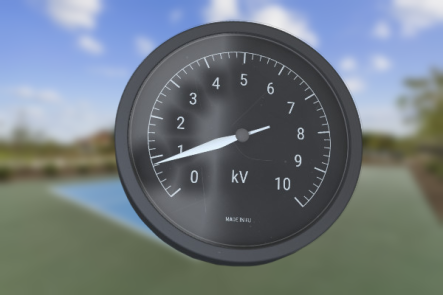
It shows 0.8 kV
